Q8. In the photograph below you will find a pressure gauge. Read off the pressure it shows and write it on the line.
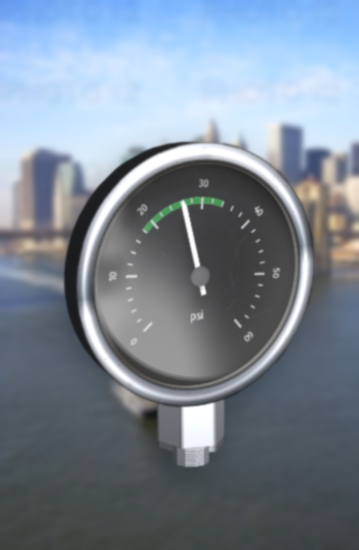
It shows 26 psi
